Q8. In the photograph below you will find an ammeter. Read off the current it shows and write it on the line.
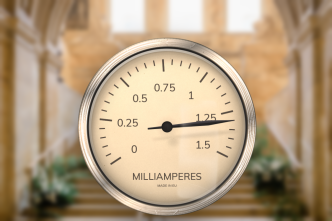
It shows 1.3 mA
